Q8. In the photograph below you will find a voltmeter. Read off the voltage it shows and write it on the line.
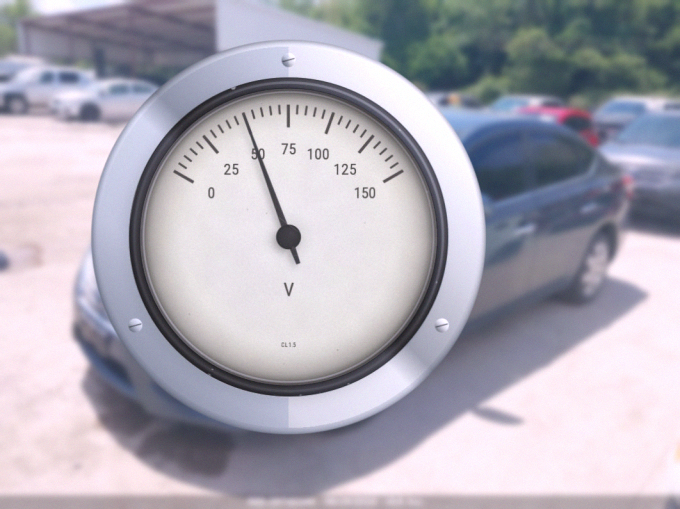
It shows 50 V
